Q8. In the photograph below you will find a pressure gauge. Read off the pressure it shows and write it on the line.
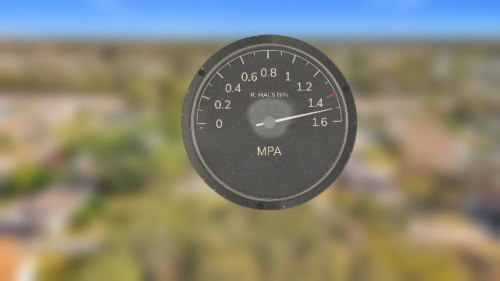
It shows 1.5 MPa
